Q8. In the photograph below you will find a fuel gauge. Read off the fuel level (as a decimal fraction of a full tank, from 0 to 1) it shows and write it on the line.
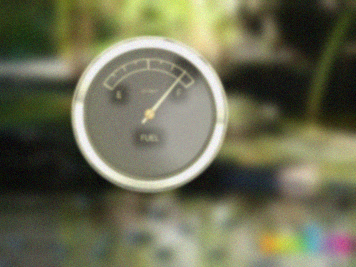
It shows 0.875
